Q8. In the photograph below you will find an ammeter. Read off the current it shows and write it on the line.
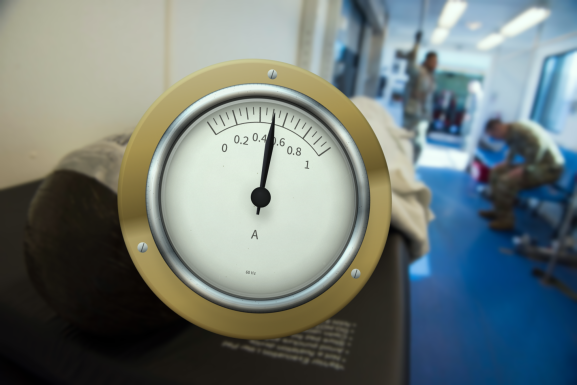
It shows 0.5 A
